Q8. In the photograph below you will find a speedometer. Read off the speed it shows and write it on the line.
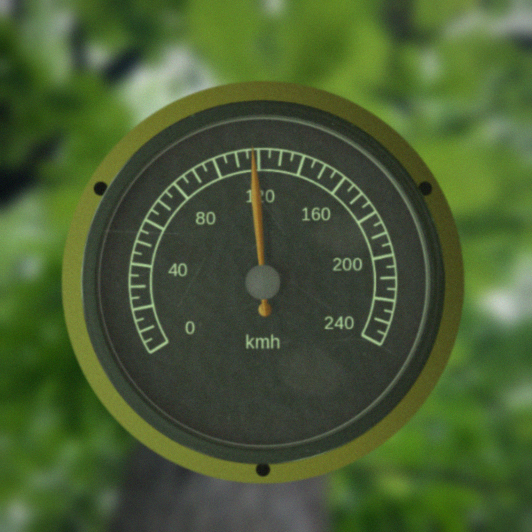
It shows 117.5 km/h
